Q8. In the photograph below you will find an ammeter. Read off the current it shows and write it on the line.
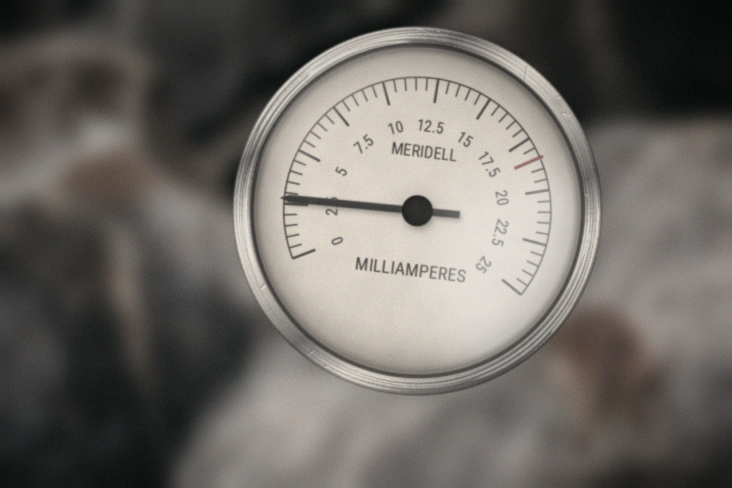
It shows 2.75 mA
